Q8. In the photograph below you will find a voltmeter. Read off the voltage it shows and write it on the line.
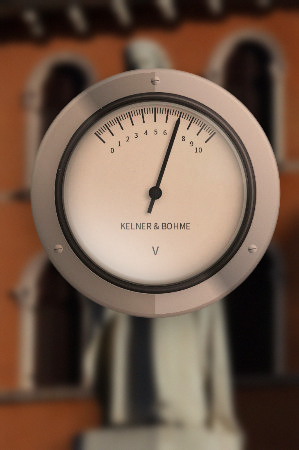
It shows 7 V
